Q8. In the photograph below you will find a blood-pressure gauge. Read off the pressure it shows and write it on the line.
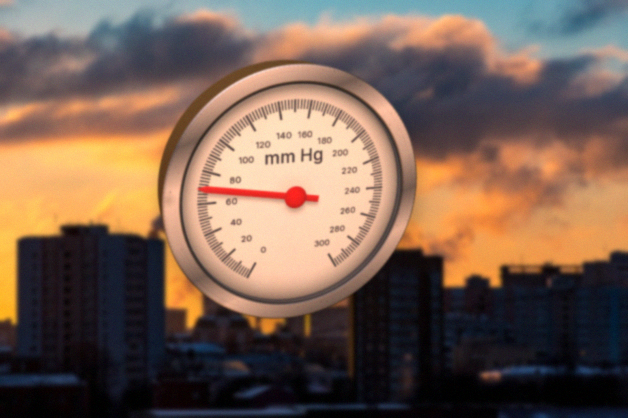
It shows 70 mmHg
